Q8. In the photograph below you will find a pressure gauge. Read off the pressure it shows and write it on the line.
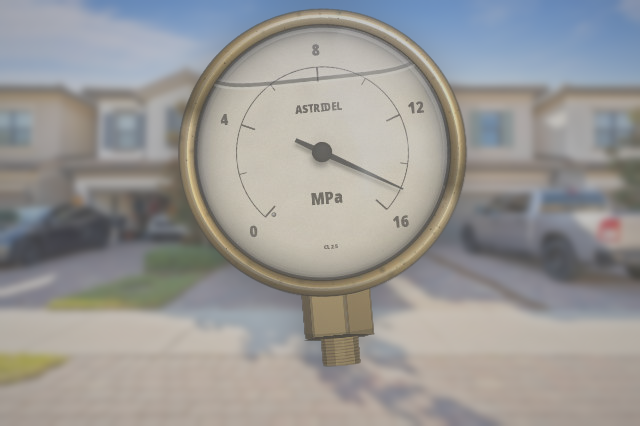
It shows 15 MPa
